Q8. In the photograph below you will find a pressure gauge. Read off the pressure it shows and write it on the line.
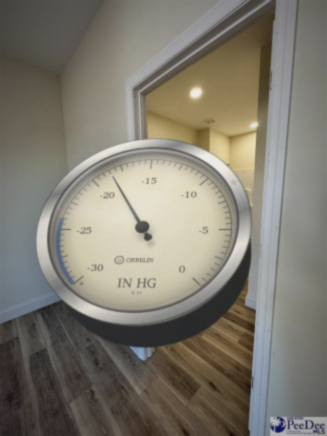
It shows -18.5 inHg
